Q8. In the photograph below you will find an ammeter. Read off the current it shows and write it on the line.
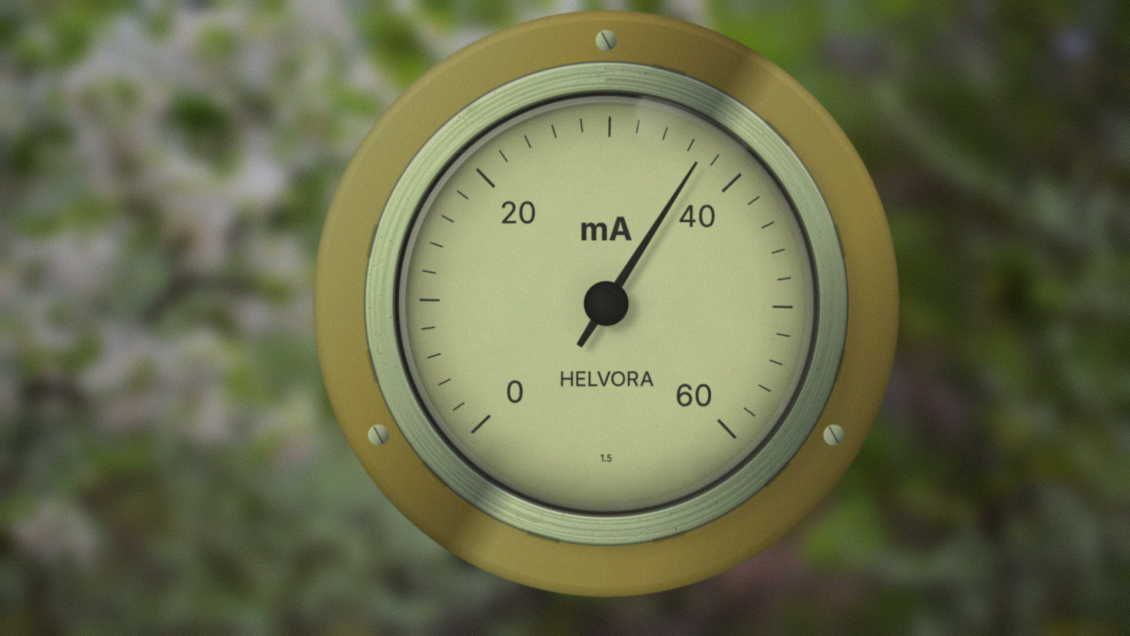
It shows 37 mA
